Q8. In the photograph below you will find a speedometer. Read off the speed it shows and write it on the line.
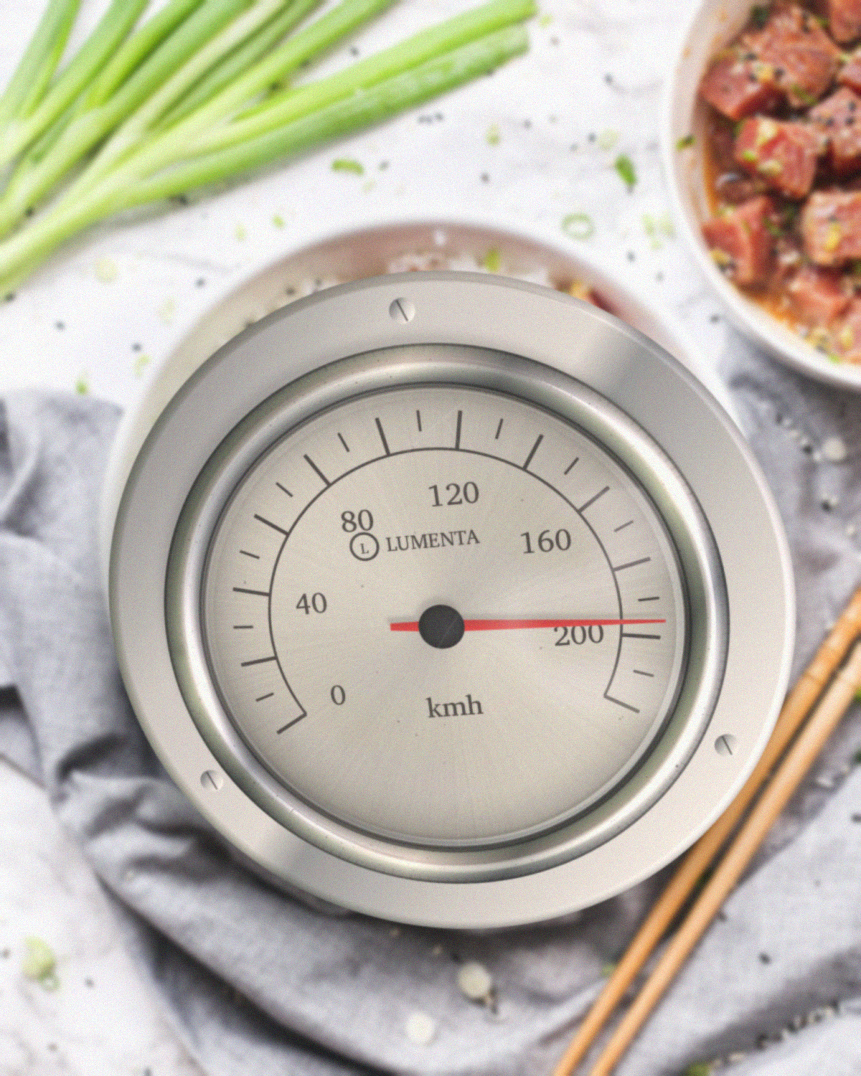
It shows 195 km/h
